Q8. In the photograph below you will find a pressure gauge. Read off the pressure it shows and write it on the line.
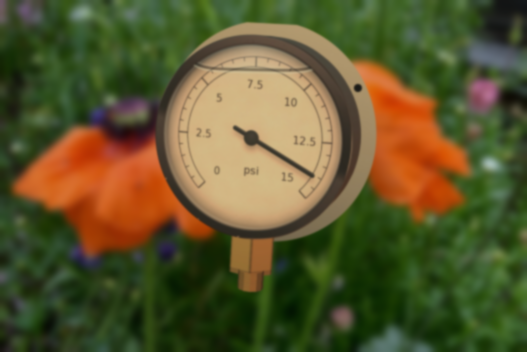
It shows 14 psi
